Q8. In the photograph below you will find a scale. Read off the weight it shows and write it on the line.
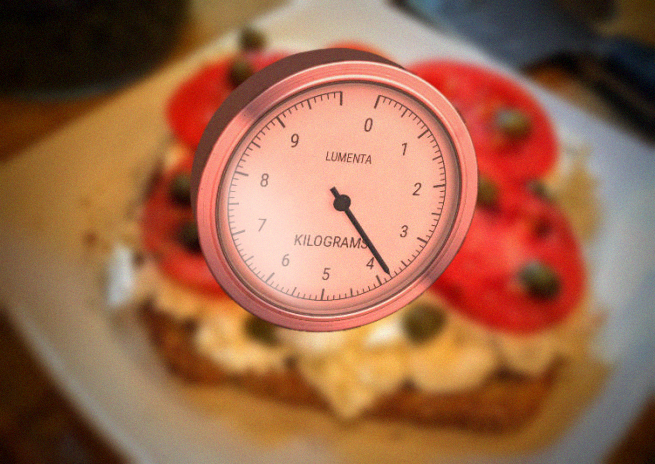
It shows 3.8 kg
